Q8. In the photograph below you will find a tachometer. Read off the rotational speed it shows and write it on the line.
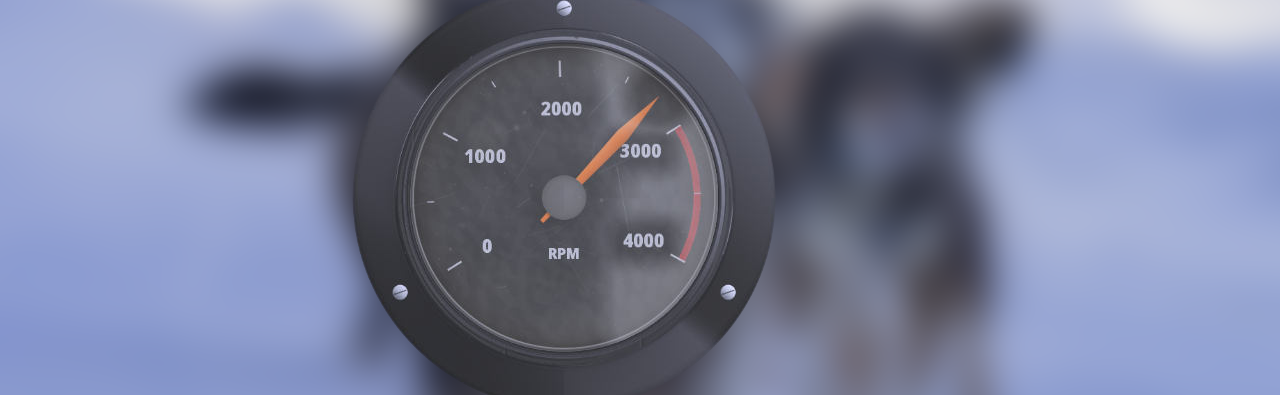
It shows 2750 rpm
